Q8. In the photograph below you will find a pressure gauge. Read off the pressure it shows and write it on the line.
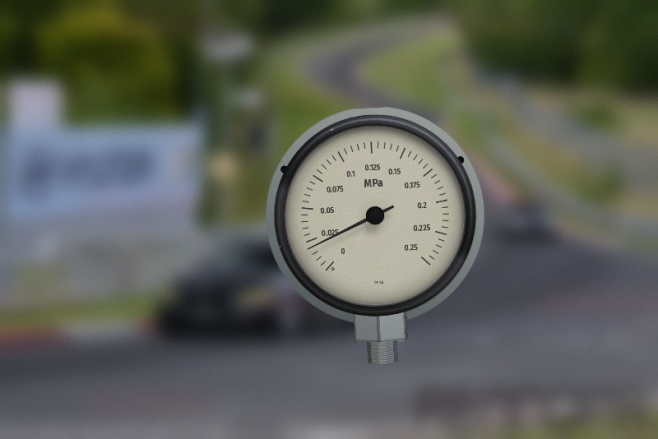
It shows 0.02 MPa
